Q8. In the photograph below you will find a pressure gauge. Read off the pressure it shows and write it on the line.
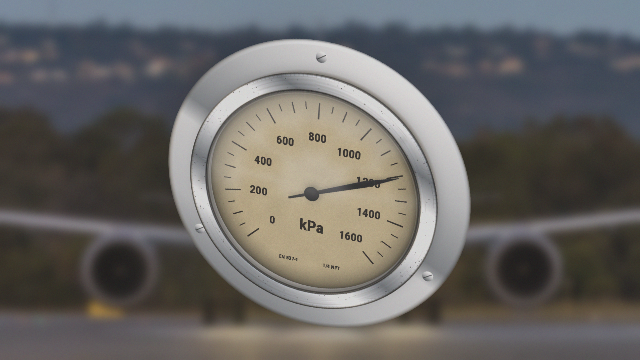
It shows 1200 kPa
